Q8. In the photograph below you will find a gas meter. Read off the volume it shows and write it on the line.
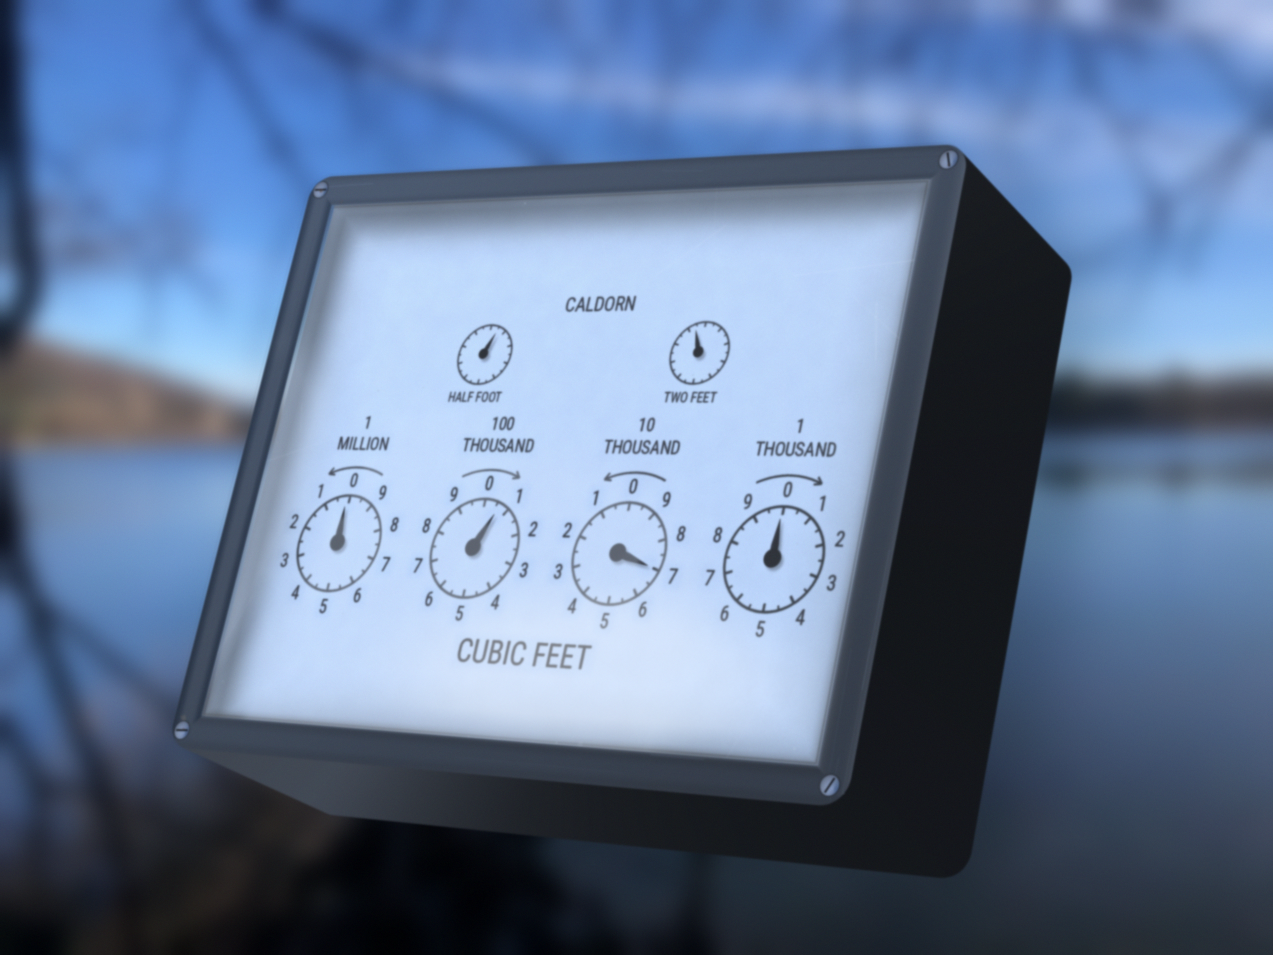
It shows 7000 ft³
